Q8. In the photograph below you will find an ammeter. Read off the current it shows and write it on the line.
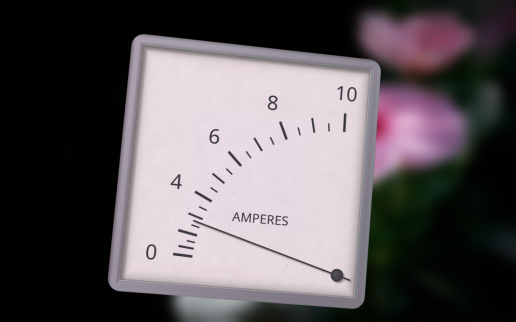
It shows 2.75 A
